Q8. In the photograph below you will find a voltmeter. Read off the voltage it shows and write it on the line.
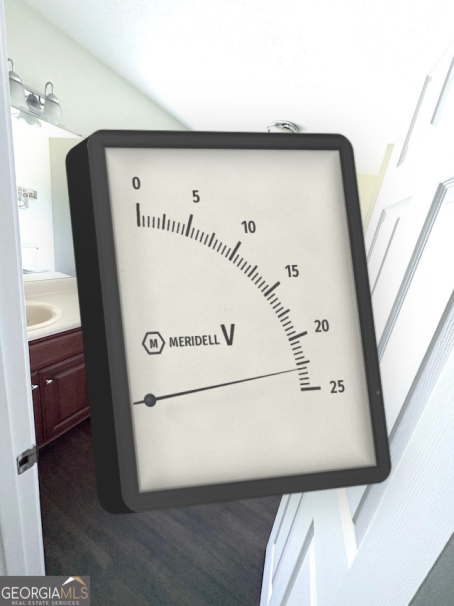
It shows 23 V
